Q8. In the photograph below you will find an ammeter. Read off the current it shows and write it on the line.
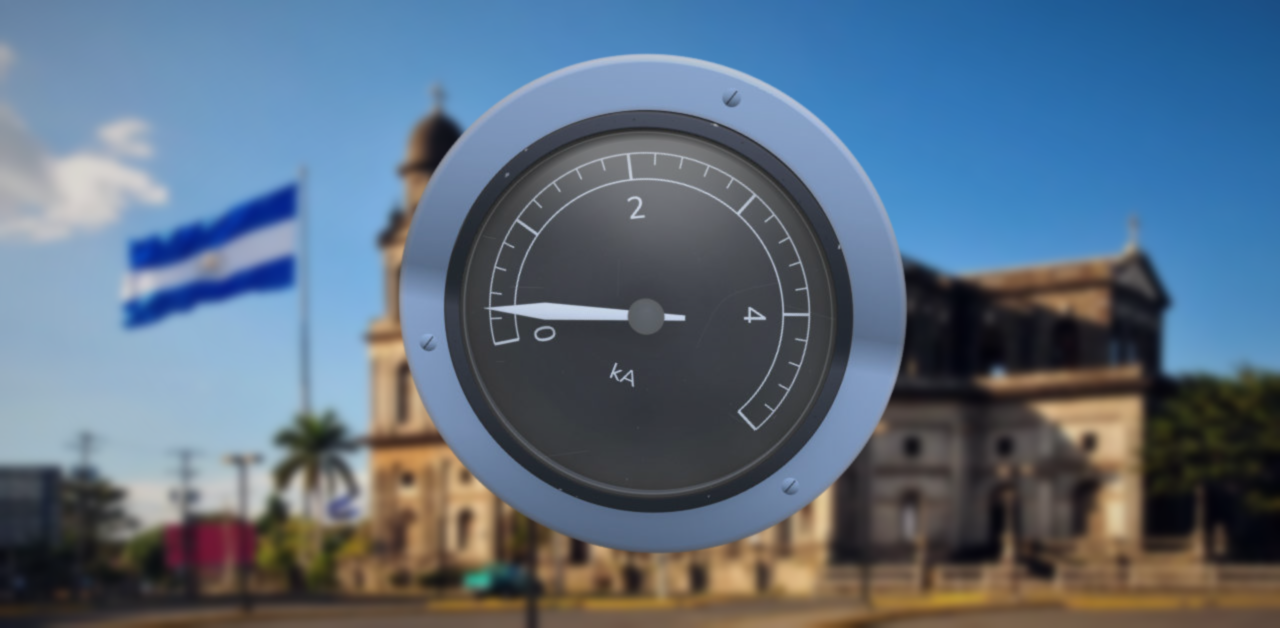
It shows 0.3 kA
